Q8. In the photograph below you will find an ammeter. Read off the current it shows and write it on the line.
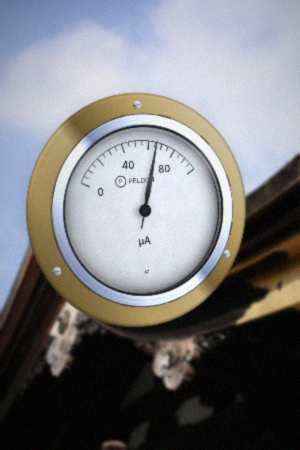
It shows 65 µA
